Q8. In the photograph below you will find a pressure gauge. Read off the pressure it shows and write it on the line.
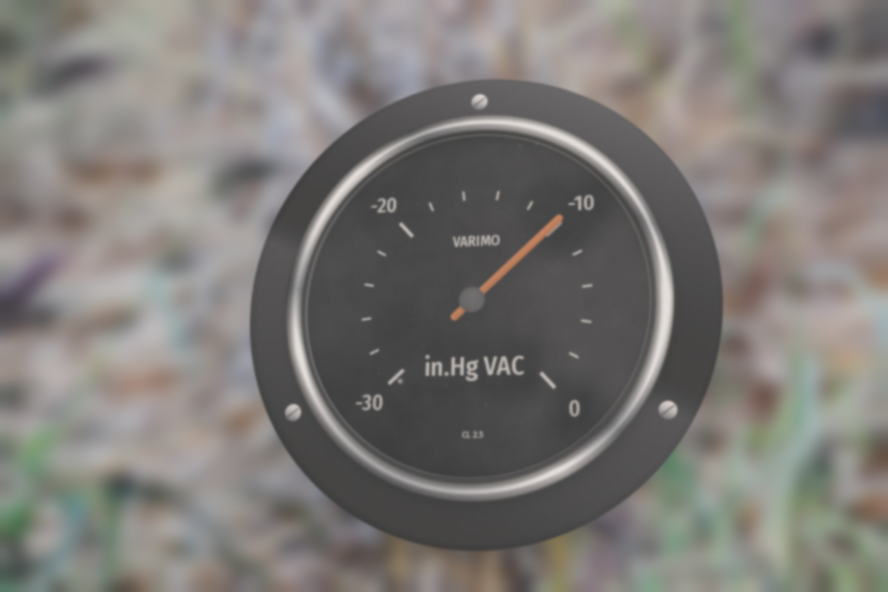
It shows -10 inHg
